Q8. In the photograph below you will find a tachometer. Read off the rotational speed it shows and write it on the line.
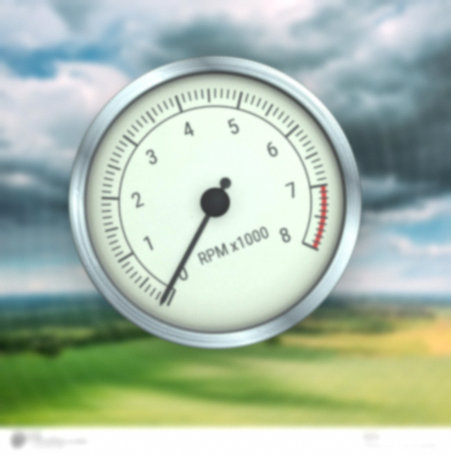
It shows 100 rpm
